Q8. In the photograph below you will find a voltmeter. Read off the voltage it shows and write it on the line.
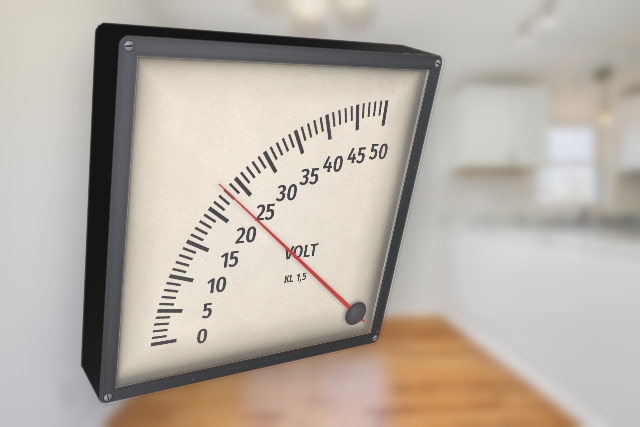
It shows 23 V
